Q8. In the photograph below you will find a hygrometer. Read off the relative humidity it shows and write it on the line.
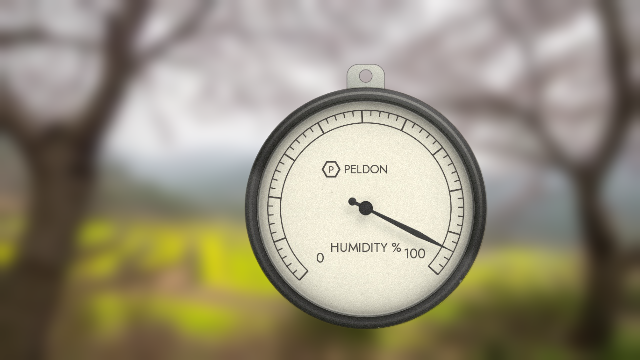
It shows 94 %
